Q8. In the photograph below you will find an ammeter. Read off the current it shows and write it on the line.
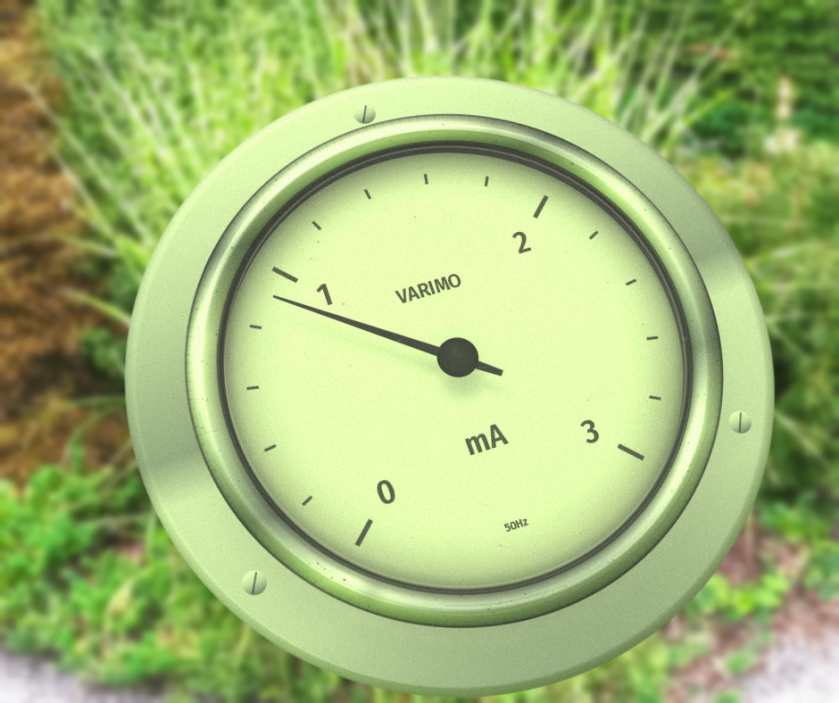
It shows 0.9 mA
